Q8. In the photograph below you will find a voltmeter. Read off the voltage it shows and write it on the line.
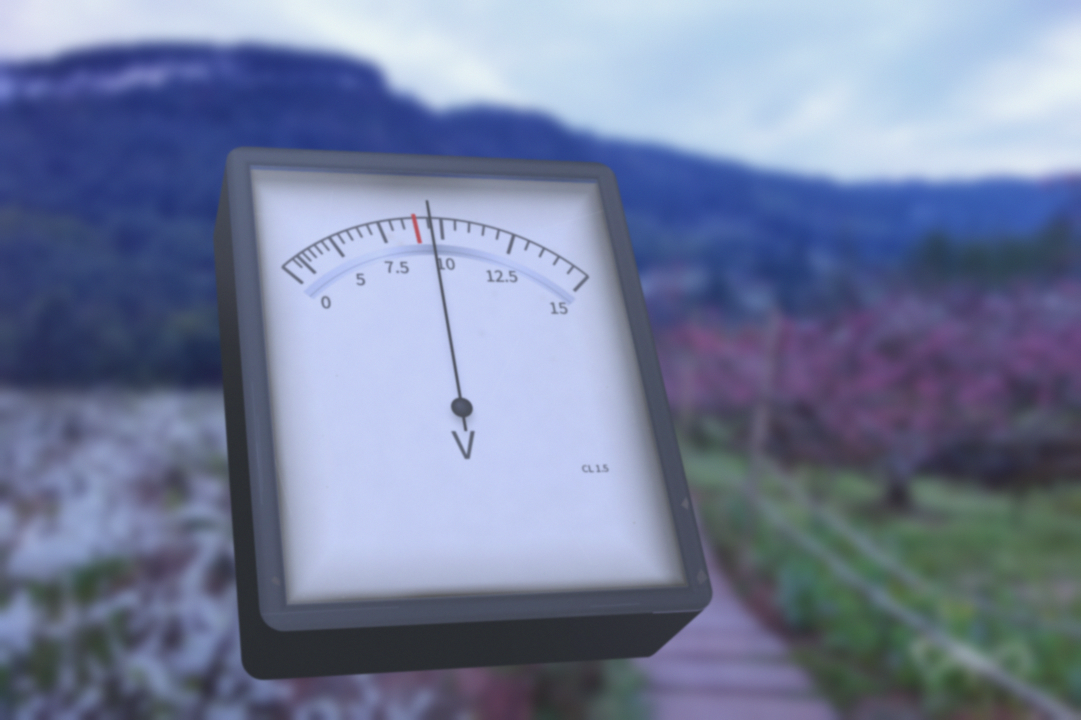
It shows 9.5 V
